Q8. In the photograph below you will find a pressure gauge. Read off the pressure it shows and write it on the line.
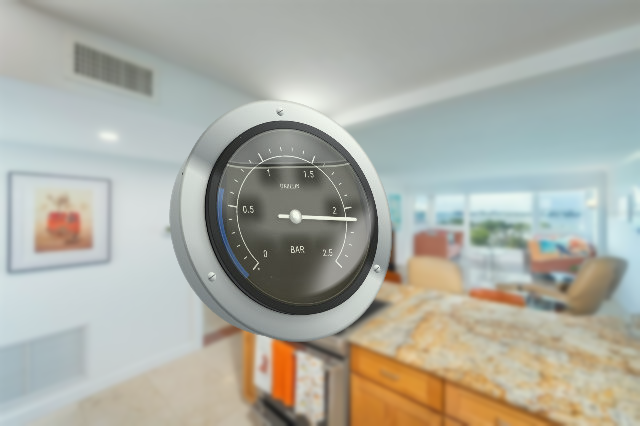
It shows 2.1 bar
